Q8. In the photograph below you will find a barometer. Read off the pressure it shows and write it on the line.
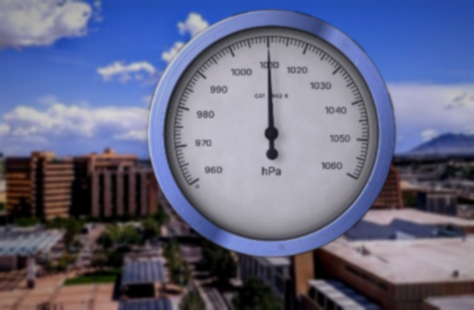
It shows 1010 hPa
